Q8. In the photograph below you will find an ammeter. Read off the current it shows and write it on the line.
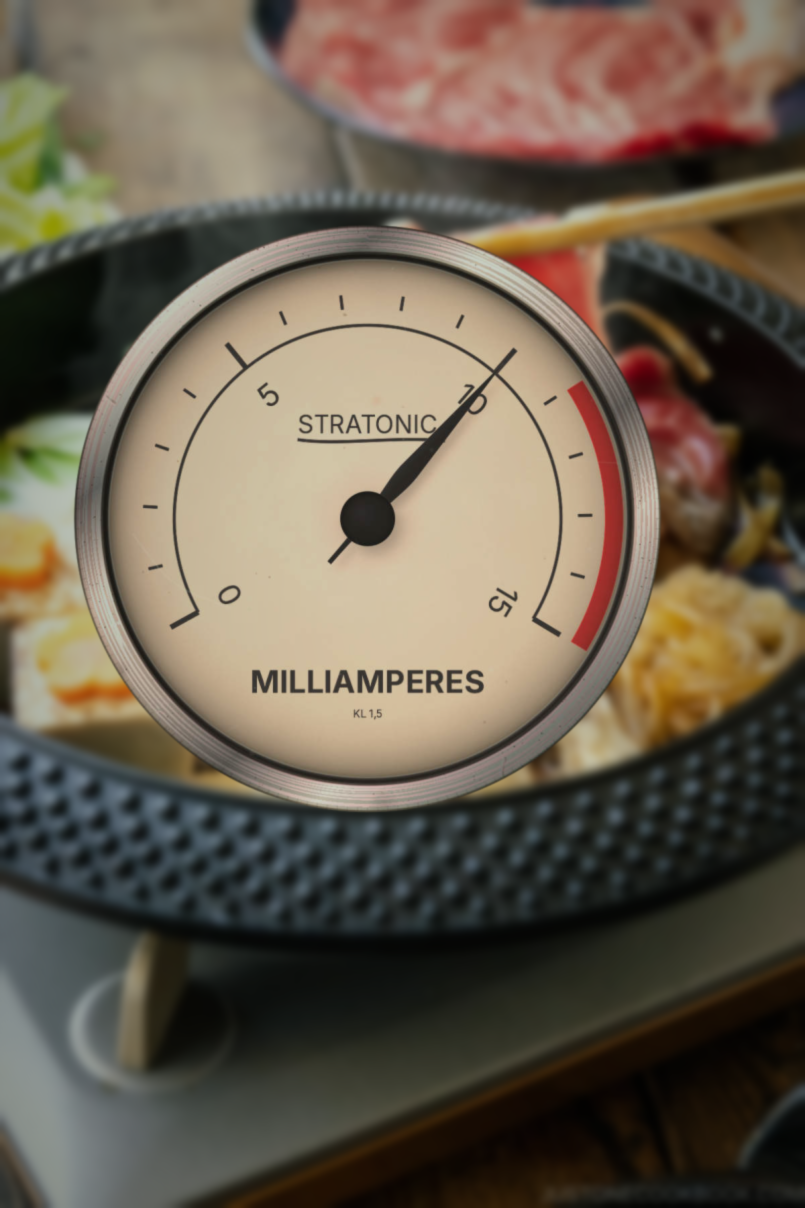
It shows 10 mA
